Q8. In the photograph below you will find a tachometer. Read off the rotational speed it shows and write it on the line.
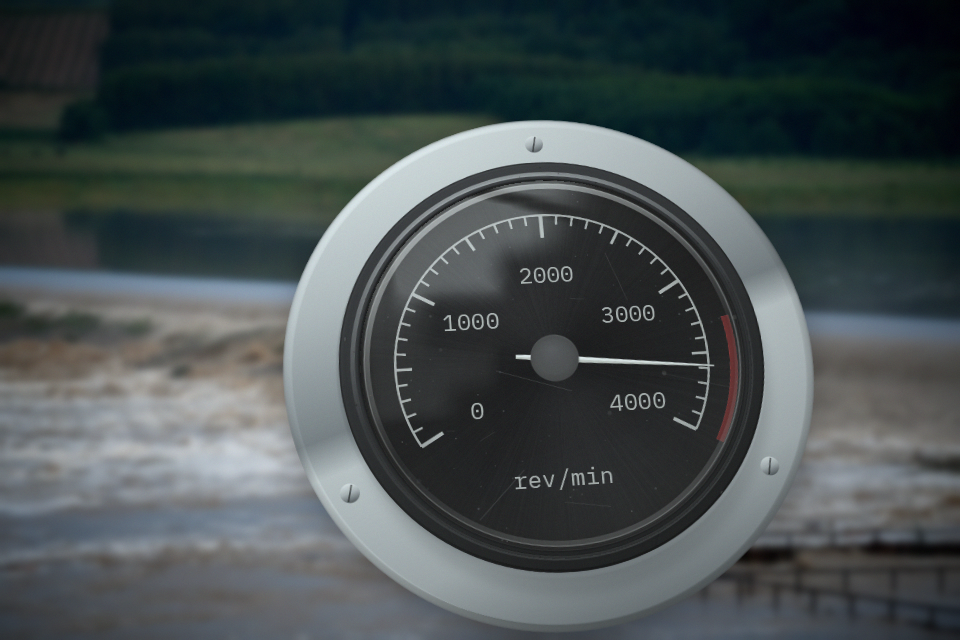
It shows 3600 rpm
